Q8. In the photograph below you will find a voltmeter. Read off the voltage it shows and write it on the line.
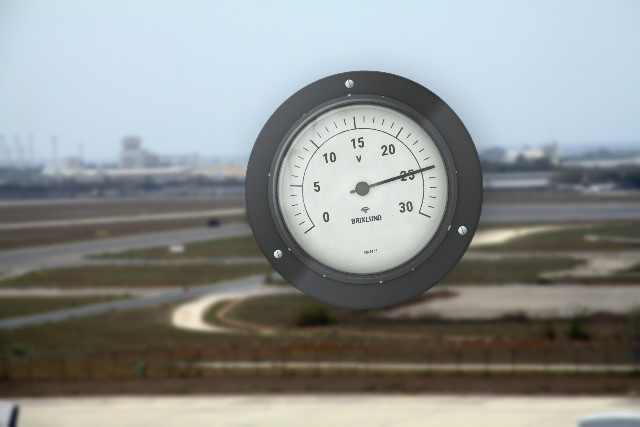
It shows 25 V
